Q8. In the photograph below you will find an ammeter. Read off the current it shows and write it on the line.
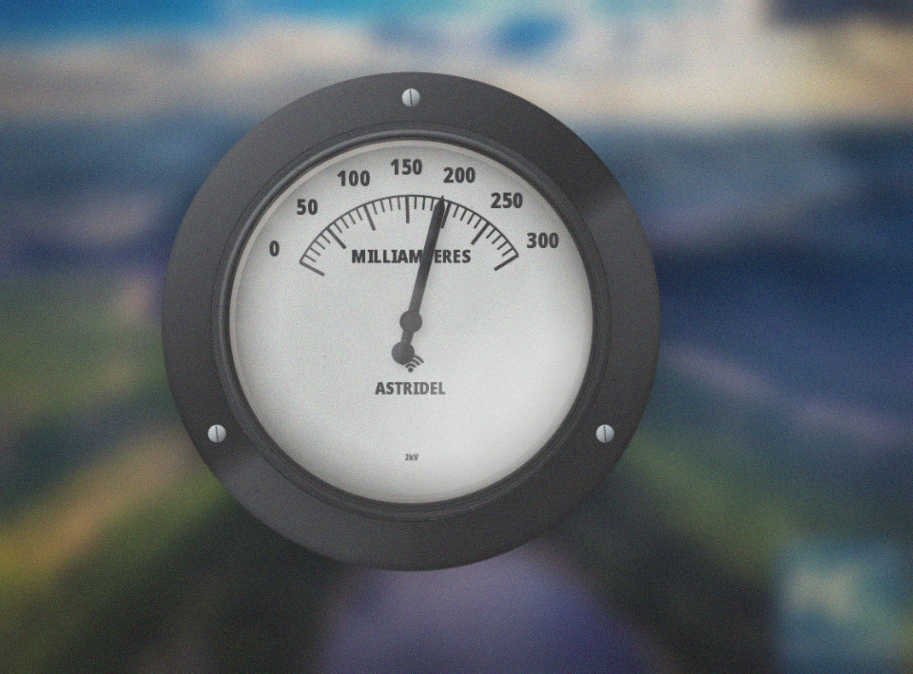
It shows 190 mA
